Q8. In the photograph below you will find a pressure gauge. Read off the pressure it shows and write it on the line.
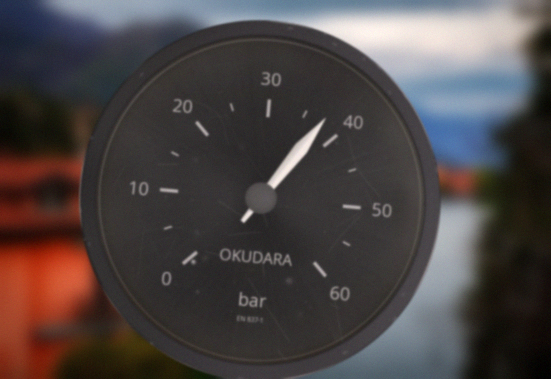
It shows 37.5 bar
